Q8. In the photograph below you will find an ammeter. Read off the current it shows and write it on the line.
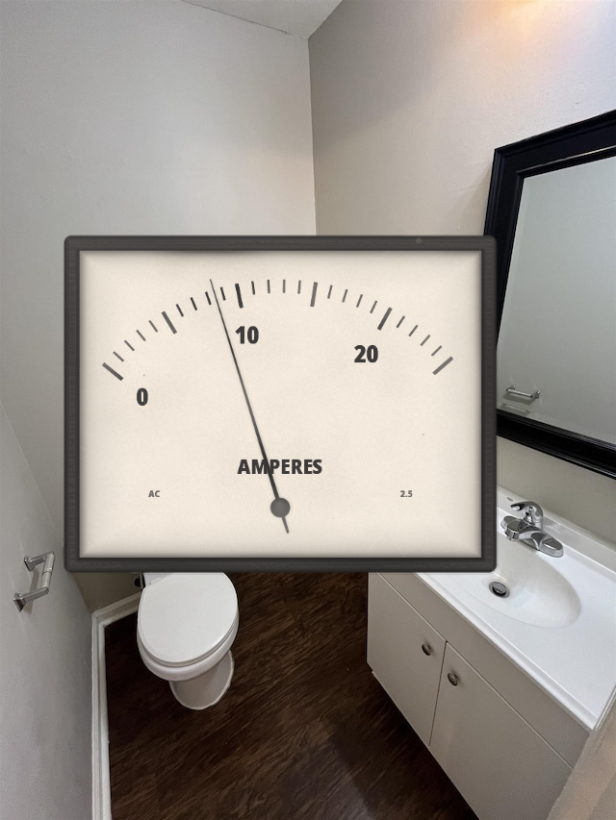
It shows 8.5 A
